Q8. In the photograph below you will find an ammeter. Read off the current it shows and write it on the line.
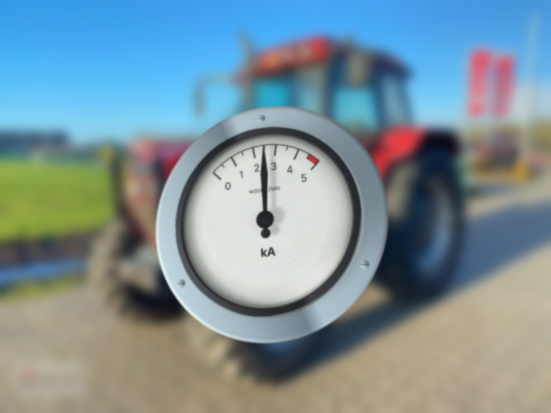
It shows 2.5 kA
